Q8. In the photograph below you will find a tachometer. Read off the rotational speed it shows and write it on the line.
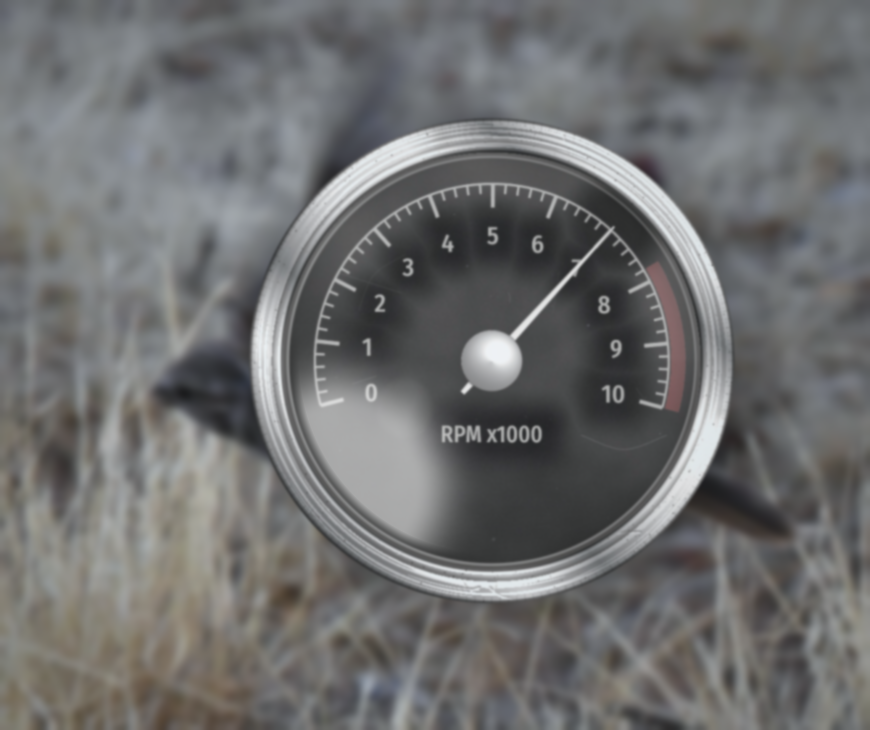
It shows 7000 rpm
